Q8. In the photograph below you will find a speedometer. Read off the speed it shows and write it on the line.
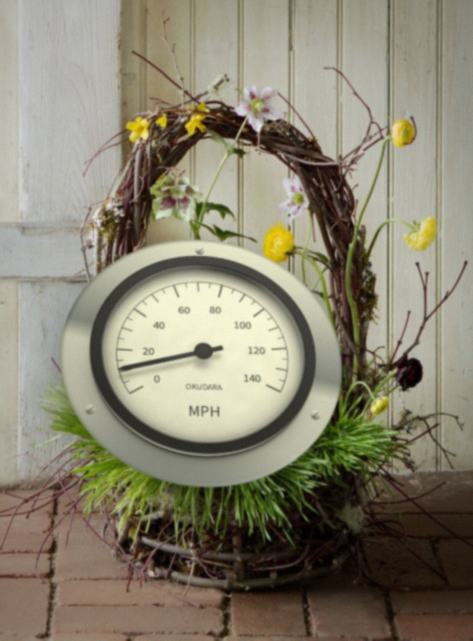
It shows 10 mph
